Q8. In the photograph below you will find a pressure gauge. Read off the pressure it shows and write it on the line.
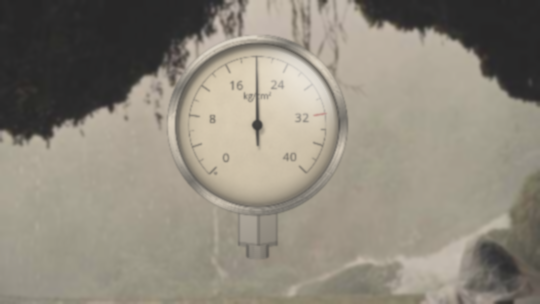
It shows 20 kg/cm²
